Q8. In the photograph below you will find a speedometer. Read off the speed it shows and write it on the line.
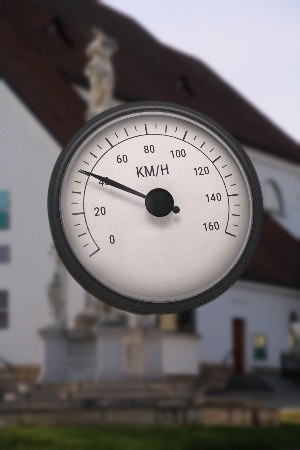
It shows 40 km/h
